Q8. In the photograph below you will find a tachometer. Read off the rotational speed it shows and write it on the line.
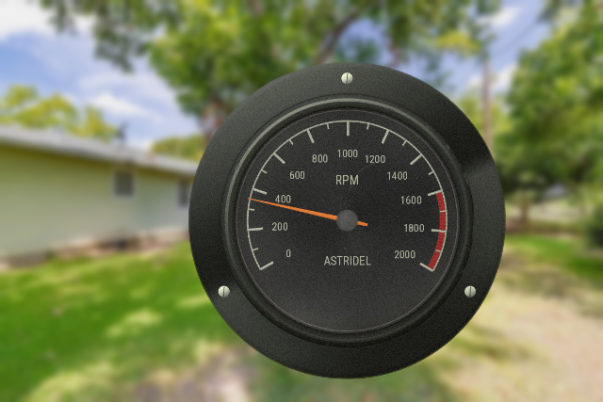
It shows 350 rpm
